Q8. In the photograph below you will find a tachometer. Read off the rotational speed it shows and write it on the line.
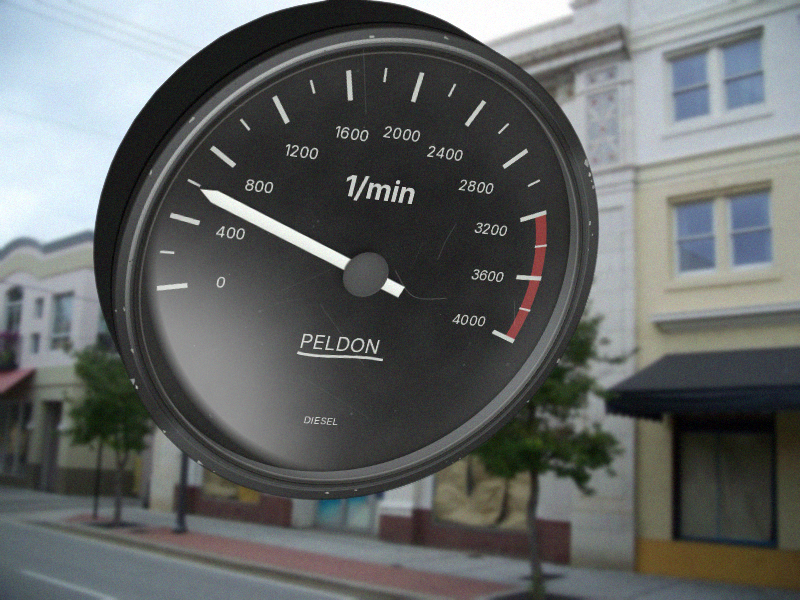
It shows 600 rpm
